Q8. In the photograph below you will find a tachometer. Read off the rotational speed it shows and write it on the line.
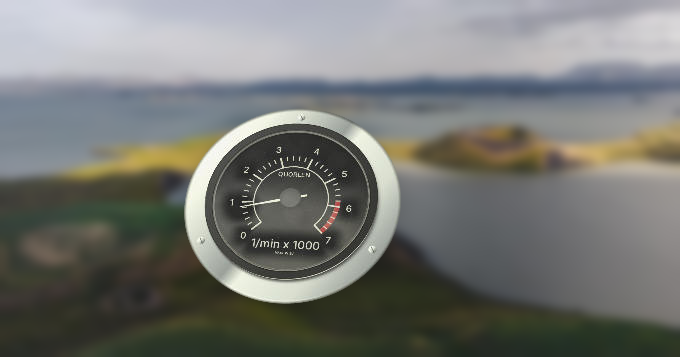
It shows 800 rpm
